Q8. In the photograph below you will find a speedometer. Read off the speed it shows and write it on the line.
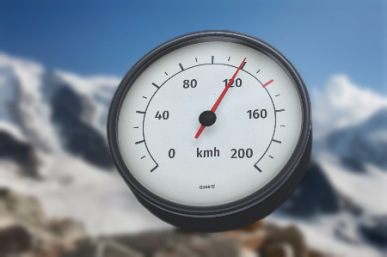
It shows 120 km/h
